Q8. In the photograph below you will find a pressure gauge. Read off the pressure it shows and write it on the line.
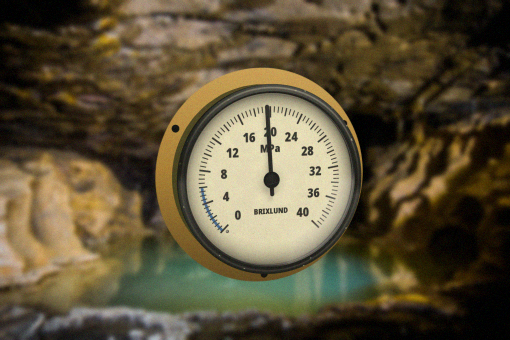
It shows 19.5 MPa
